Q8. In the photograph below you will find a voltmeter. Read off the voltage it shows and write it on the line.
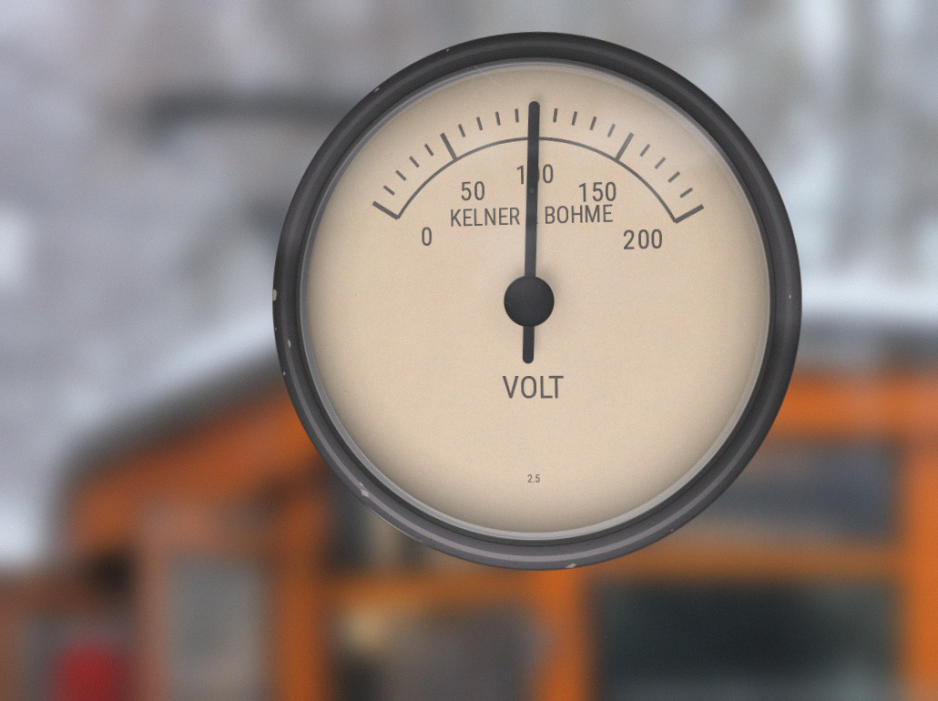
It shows 100 V
